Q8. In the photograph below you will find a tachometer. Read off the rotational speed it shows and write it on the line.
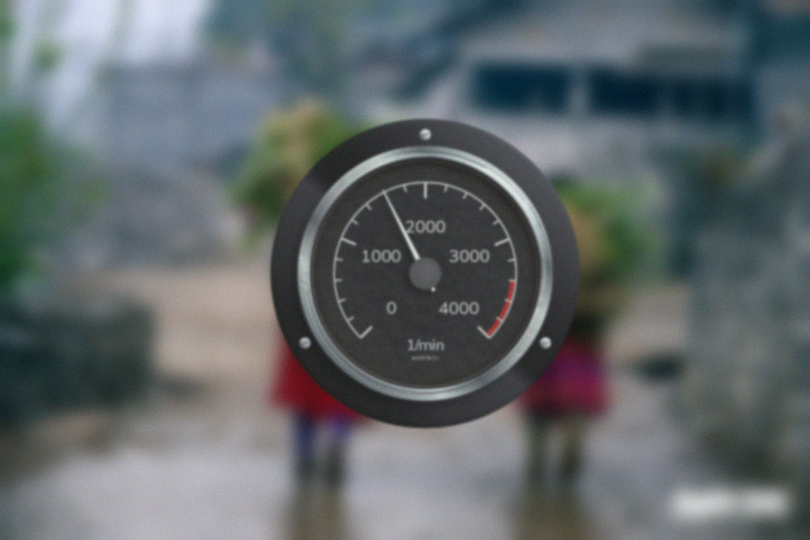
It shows 1600 rpm
